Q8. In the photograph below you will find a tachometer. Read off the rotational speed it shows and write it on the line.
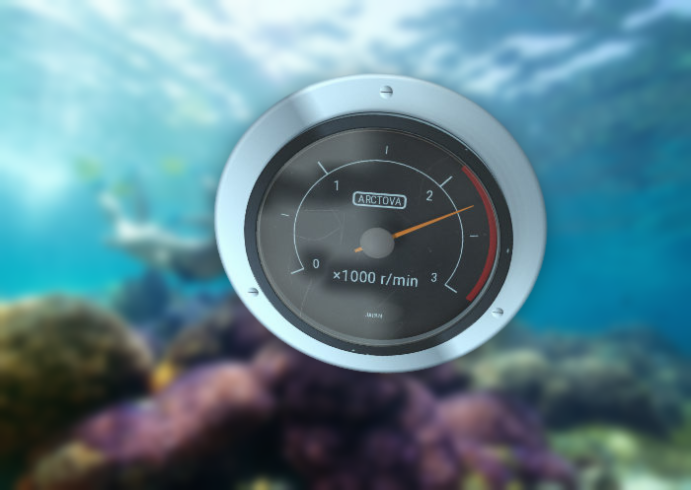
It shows 2250 rpm
